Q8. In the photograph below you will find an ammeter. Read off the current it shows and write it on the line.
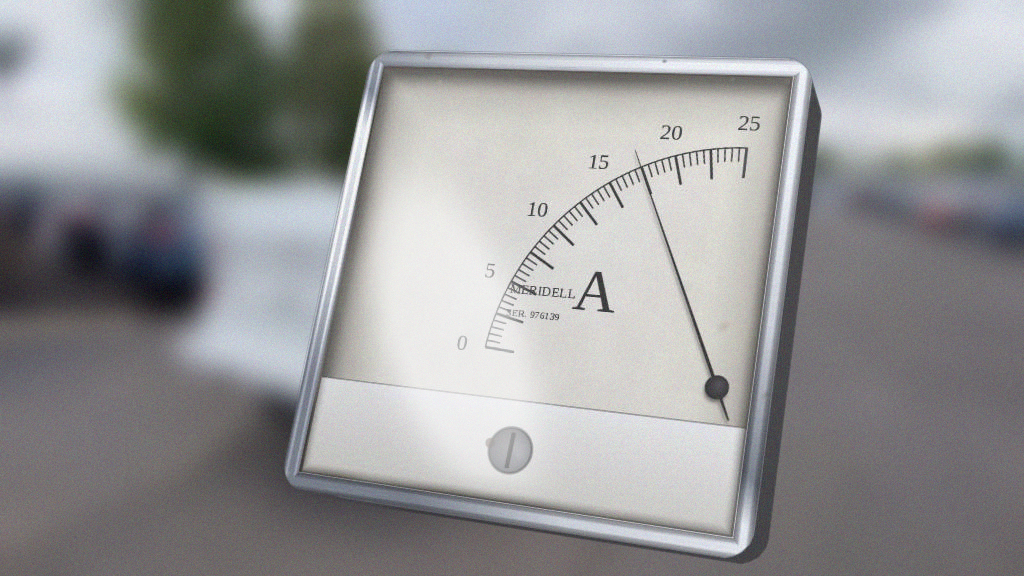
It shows 17.5 A
